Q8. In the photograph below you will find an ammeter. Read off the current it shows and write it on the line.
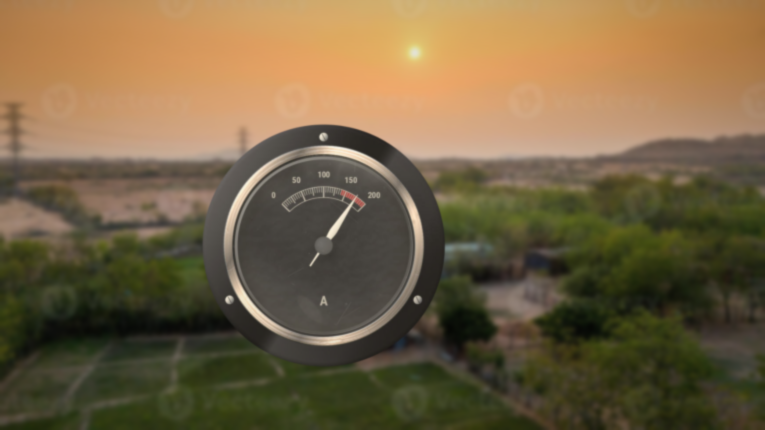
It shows 175 A
